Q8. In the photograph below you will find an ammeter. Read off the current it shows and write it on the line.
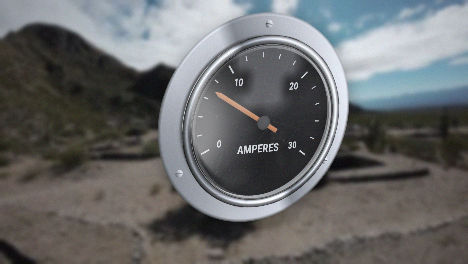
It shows 7 A
